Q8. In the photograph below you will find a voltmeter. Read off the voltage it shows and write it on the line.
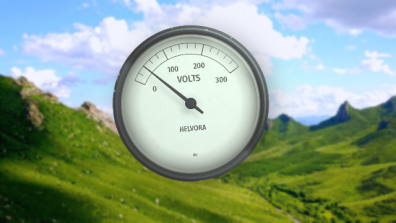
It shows 40 V
